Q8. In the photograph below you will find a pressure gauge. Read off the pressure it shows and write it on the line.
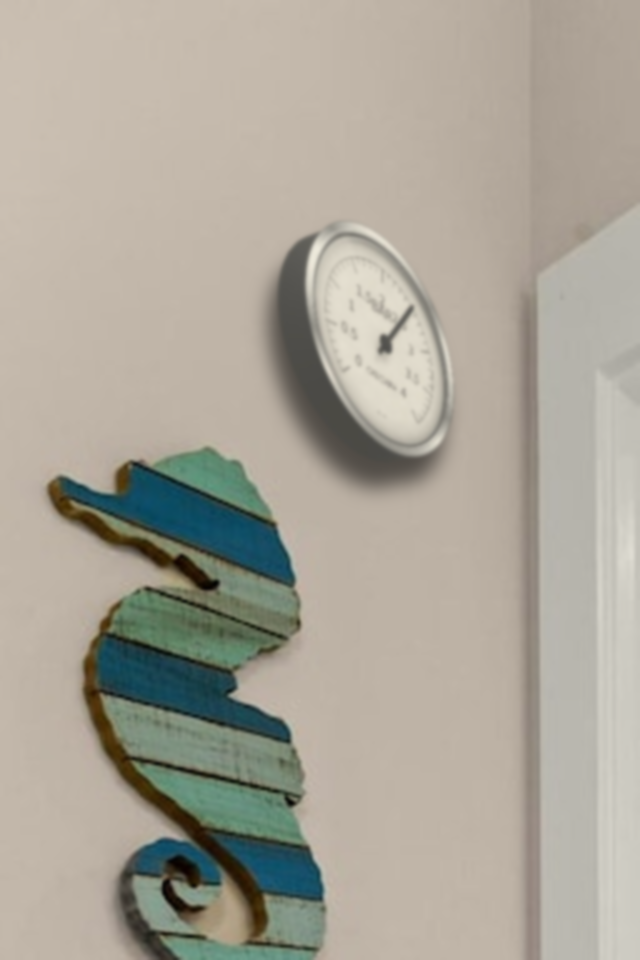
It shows 2.5 bar
